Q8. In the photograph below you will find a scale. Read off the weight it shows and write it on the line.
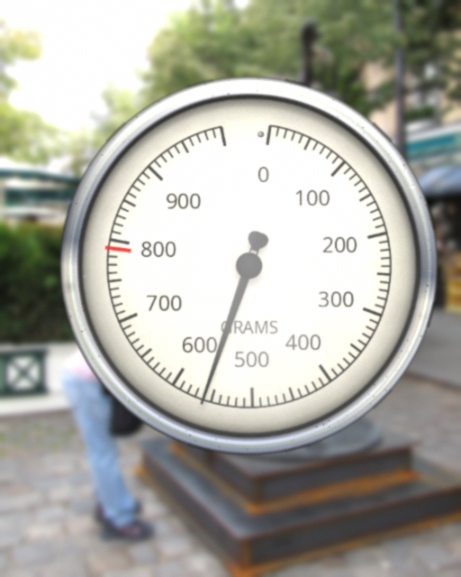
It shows 560 g
